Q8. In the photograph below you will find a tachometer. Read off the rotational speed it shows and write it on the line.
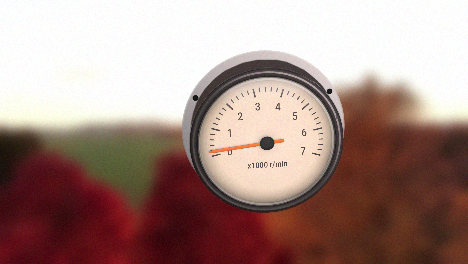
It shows 200 rpm
